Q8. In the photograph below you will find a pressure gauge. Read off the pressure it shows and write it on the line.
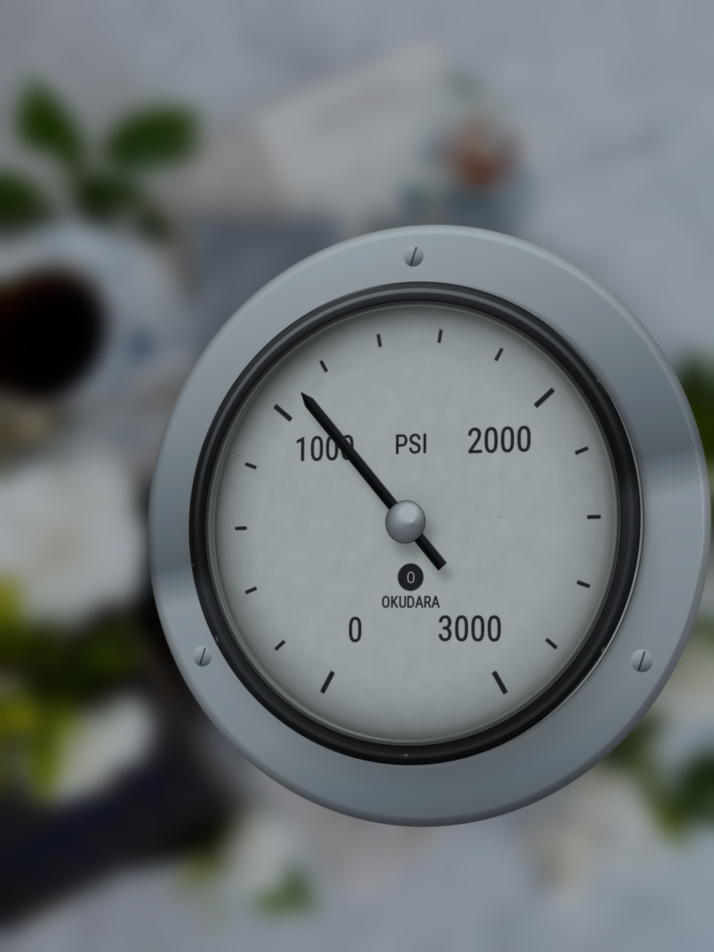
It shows 1100 psi
